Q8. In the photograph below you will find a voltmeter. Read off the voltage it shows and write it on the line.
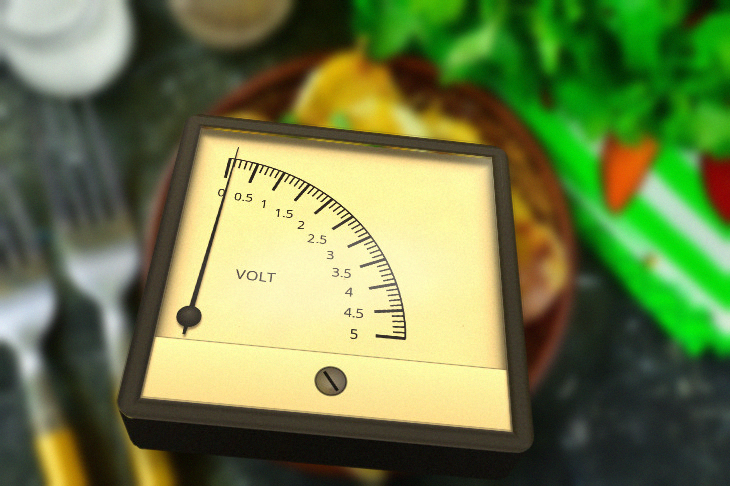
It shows 0.1 V
